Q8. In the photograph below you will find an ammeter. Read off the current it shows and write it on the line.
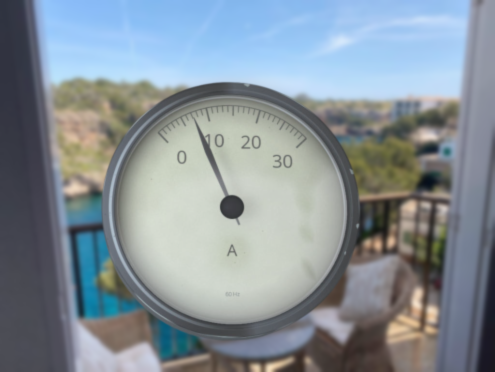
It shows 7 A
